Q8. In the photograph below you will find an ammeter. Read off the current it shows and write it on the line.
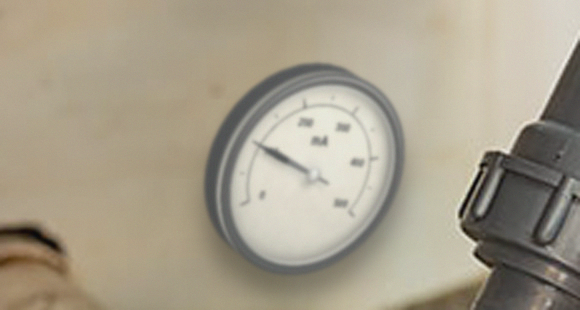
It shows 100 mA
